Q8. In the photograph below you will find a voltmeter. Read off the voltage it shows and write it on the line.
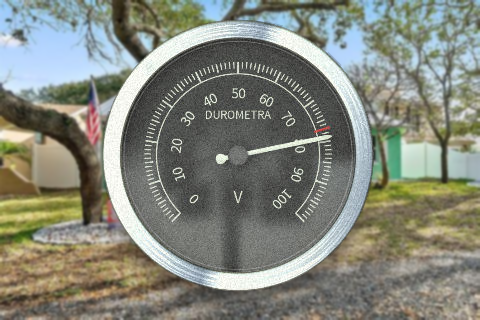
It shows 79 V
